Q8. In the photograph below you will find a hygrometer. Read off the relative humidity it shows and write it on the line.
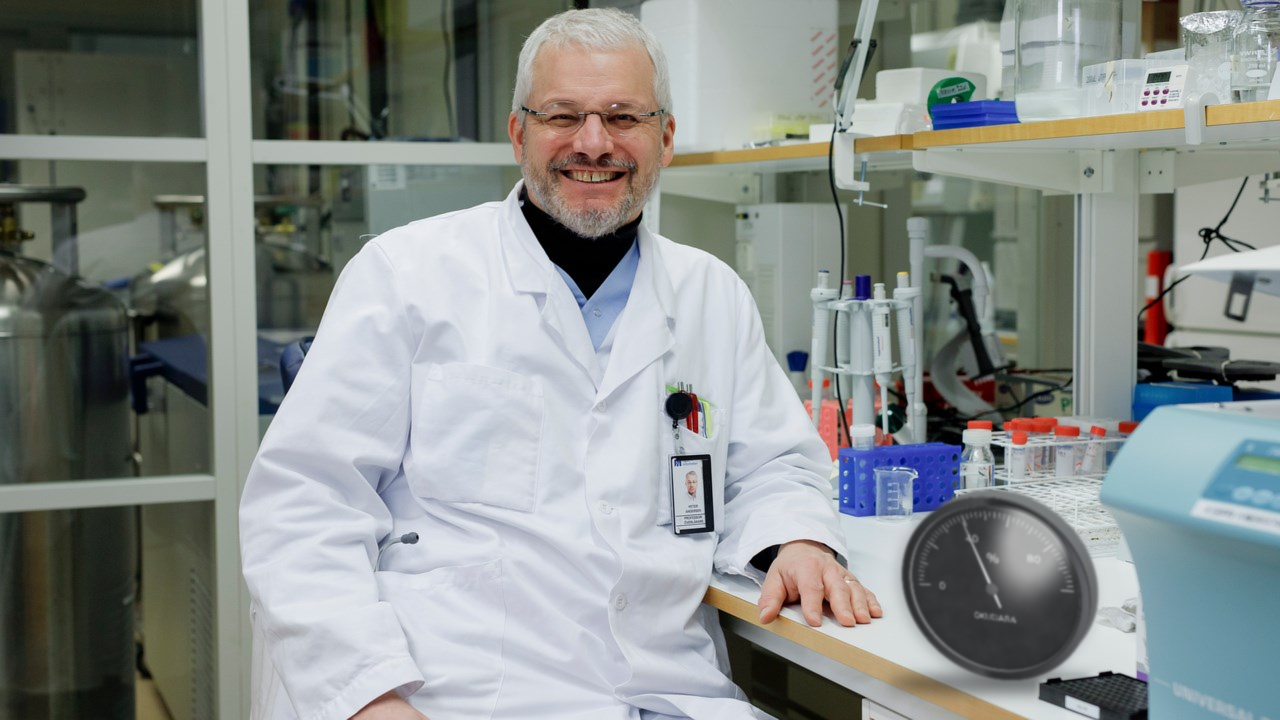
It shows 40 %
